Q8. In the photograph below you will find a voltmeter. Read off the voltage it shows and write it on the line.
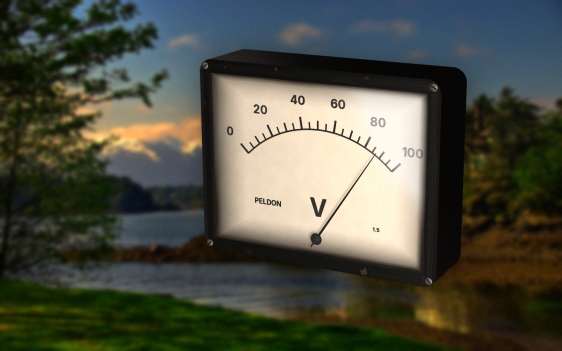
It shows 87.5 V
